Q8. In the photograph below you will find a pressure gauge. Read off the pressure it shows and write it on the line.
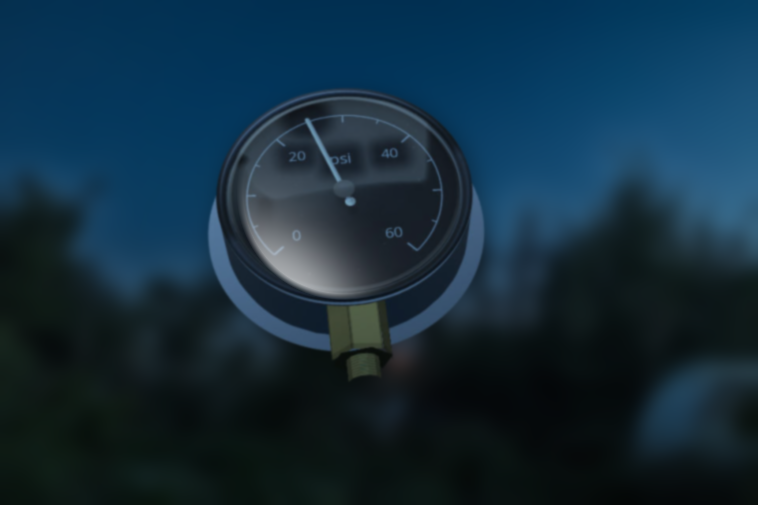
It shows 25 psi
